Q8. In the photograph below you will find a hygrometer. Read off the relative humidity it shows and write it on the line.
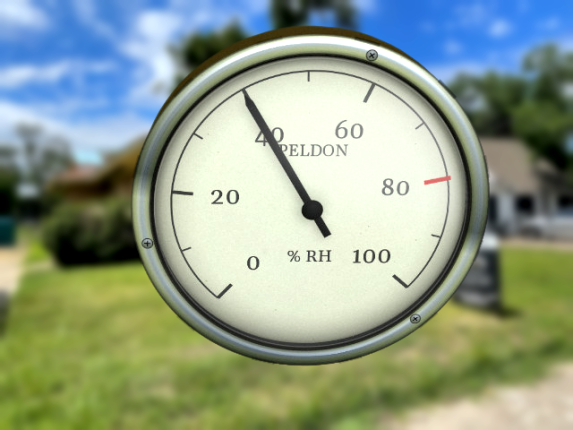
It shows 40 %
